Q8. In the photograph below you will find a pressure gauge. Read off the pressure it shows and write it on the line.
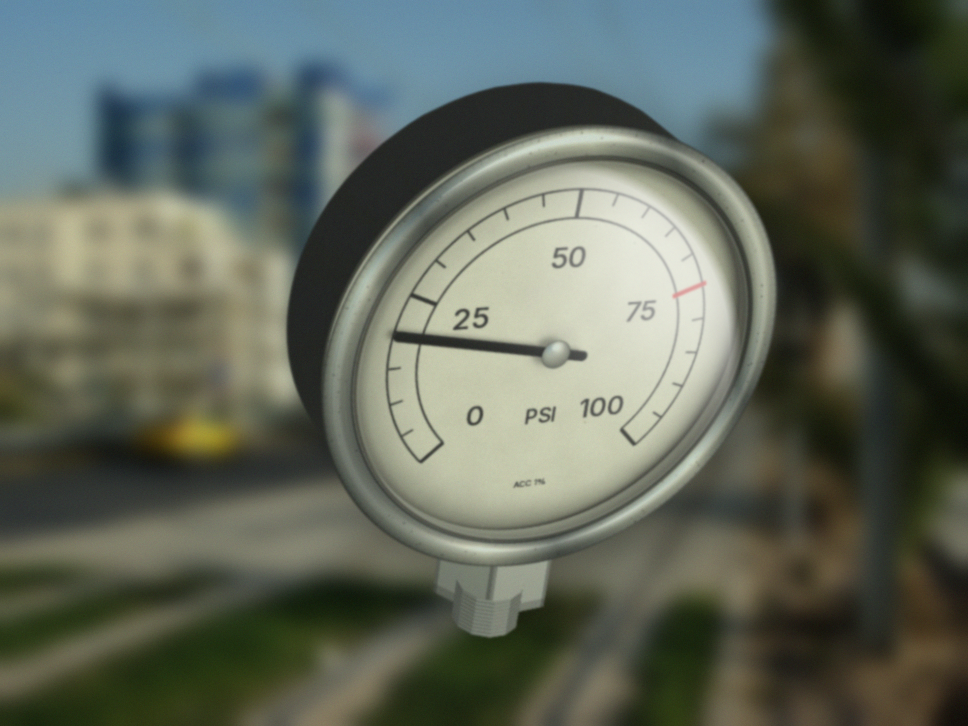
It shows 20 psi
